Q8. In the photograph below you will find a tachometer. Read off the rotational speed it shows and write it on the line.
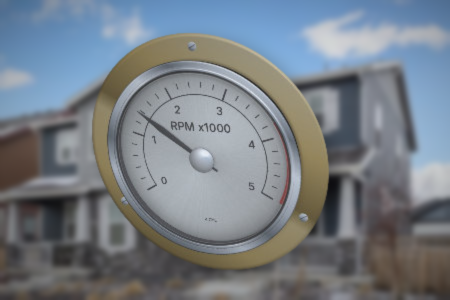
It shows 1400 rpm
